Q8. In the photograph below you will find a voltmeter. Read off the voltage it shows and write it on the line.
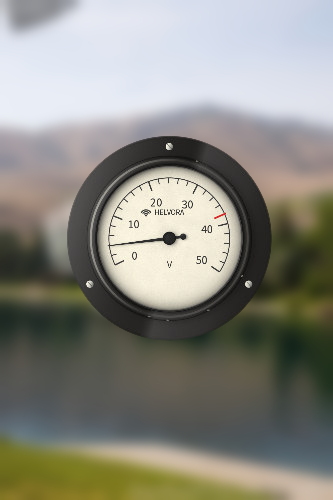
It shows 4 V
